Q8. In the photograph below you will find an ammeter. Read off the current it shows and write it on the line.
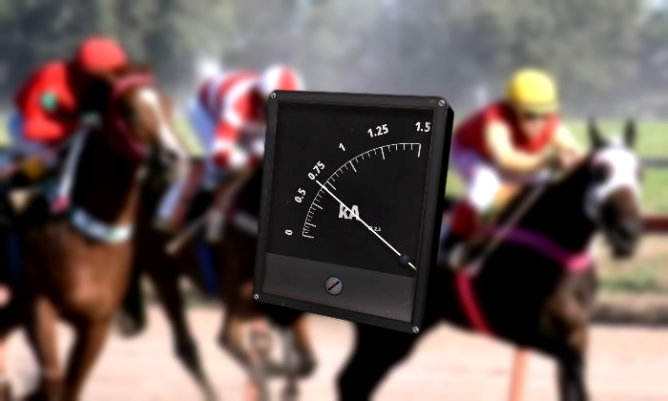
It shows 0.7 kA
